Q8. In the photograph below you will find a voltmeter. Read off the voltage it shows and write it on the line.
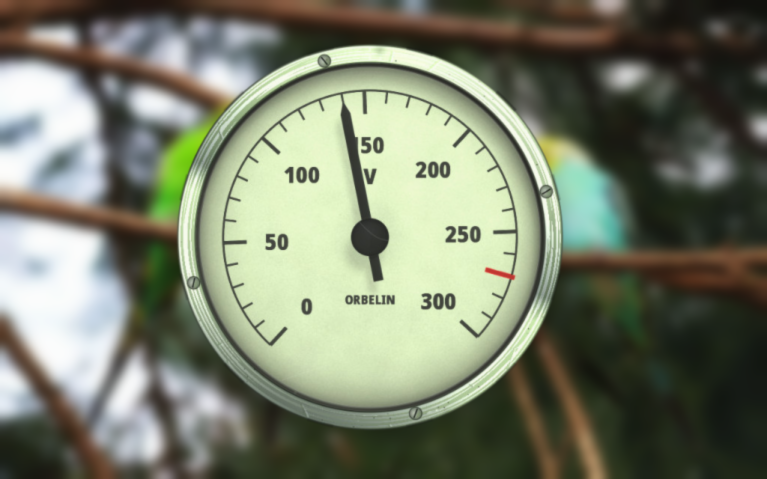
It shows 140 V
